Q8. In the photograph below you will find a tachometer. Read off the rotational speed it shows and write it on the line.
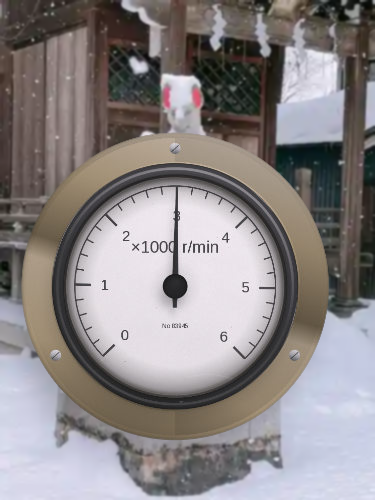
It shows 3000 rpm
